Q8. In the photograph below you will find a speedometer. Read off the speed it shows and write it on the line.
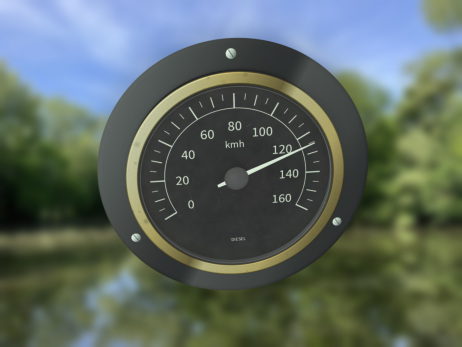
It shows 125 km/h
